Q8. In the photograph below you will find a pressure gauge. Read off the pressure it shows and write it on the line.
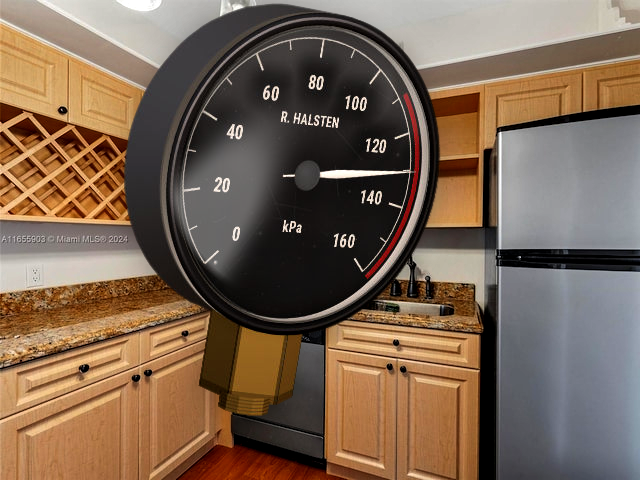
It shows 130 kPa
